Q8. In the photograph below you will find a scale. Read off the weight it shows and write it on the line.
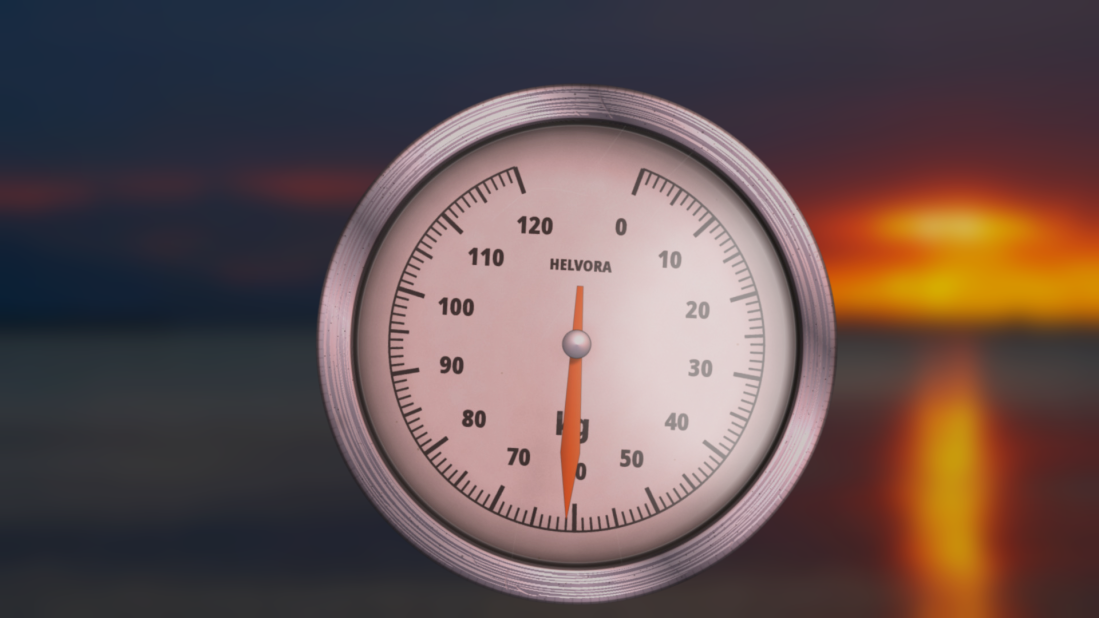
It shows 61 kg
